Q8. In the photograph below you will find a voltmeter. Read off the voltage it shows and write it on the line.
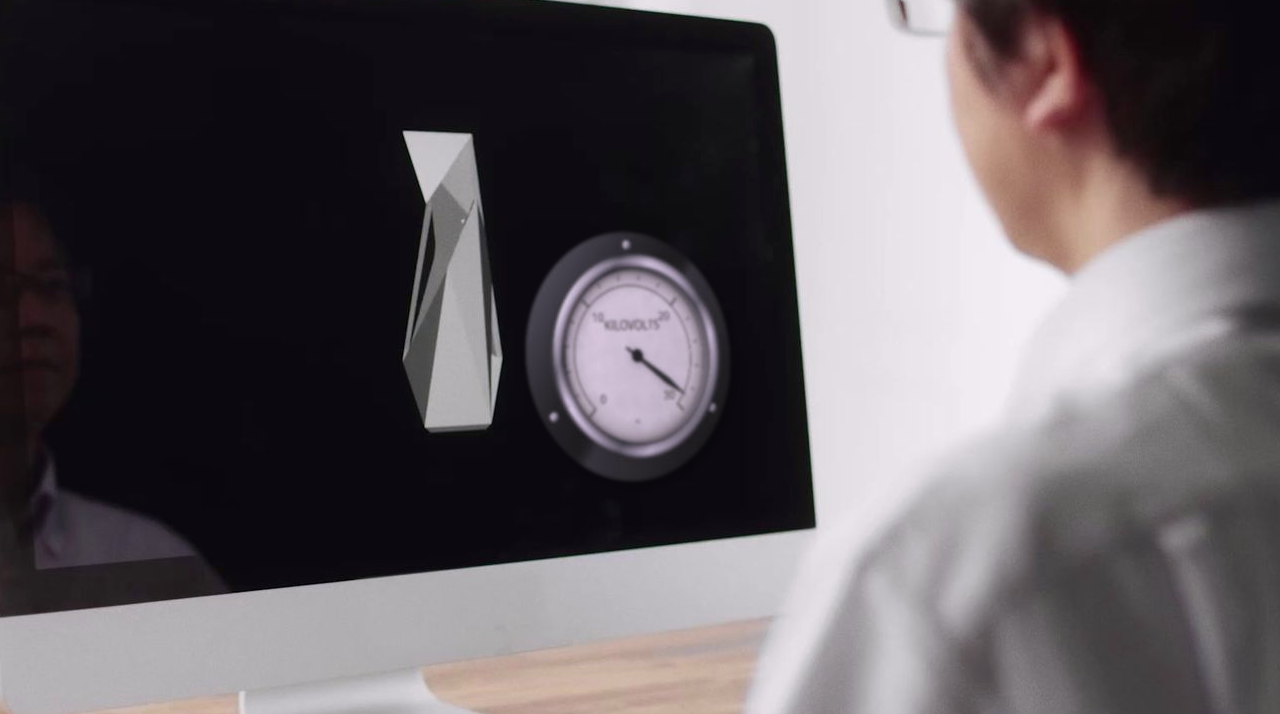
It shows 29 kV
